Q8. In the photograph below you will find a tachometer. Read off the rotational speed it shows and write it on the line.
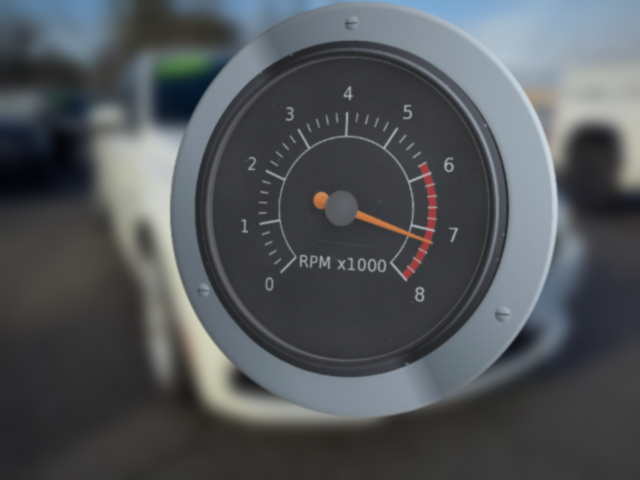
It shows 7200 rpm
